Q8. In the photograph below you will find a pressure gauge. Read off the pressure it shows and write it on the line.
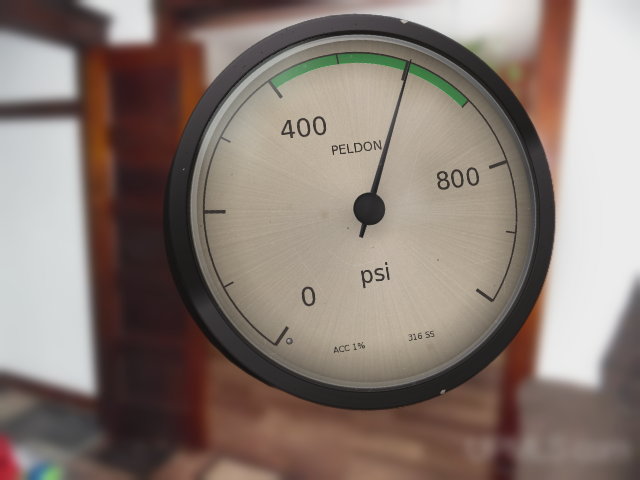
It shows 600 psi
